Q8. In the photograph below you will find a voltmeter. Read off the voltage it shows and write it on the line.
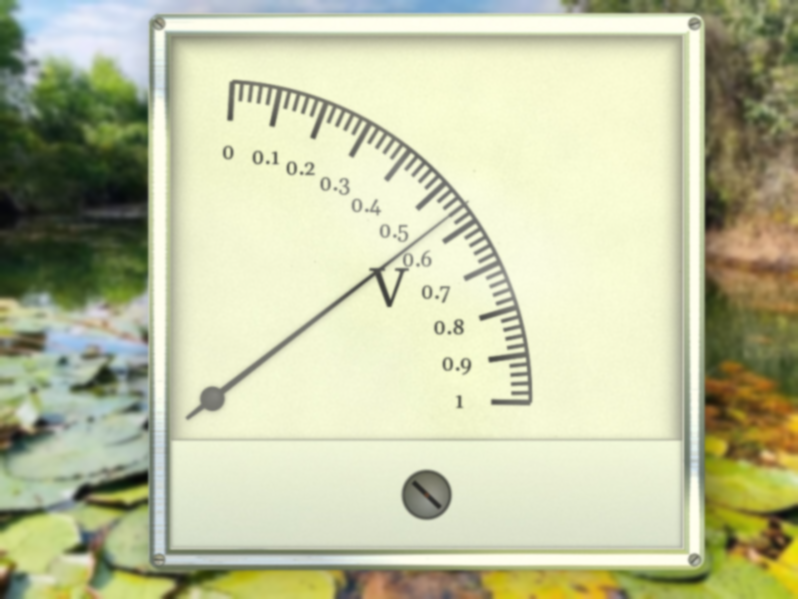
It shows 0.56 V
